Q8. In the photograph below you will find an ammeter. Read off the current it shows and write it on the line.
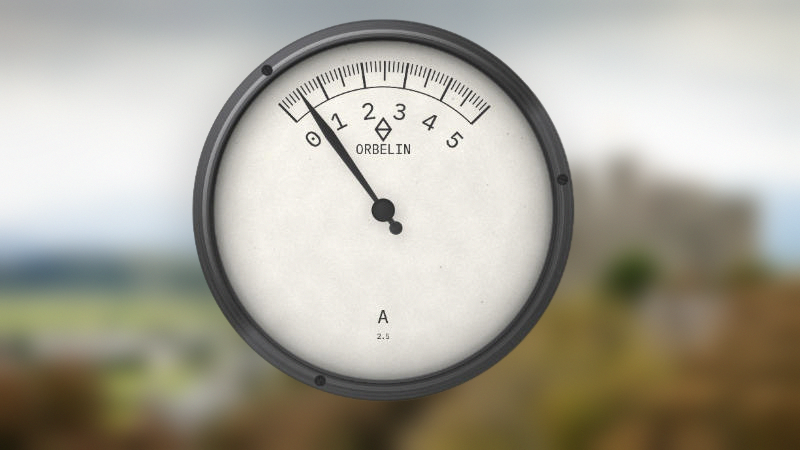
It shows 0.5 A
